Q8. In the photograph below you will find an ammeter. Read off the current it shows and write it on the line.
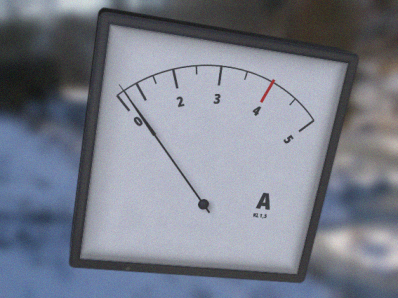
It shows 0.5 A
